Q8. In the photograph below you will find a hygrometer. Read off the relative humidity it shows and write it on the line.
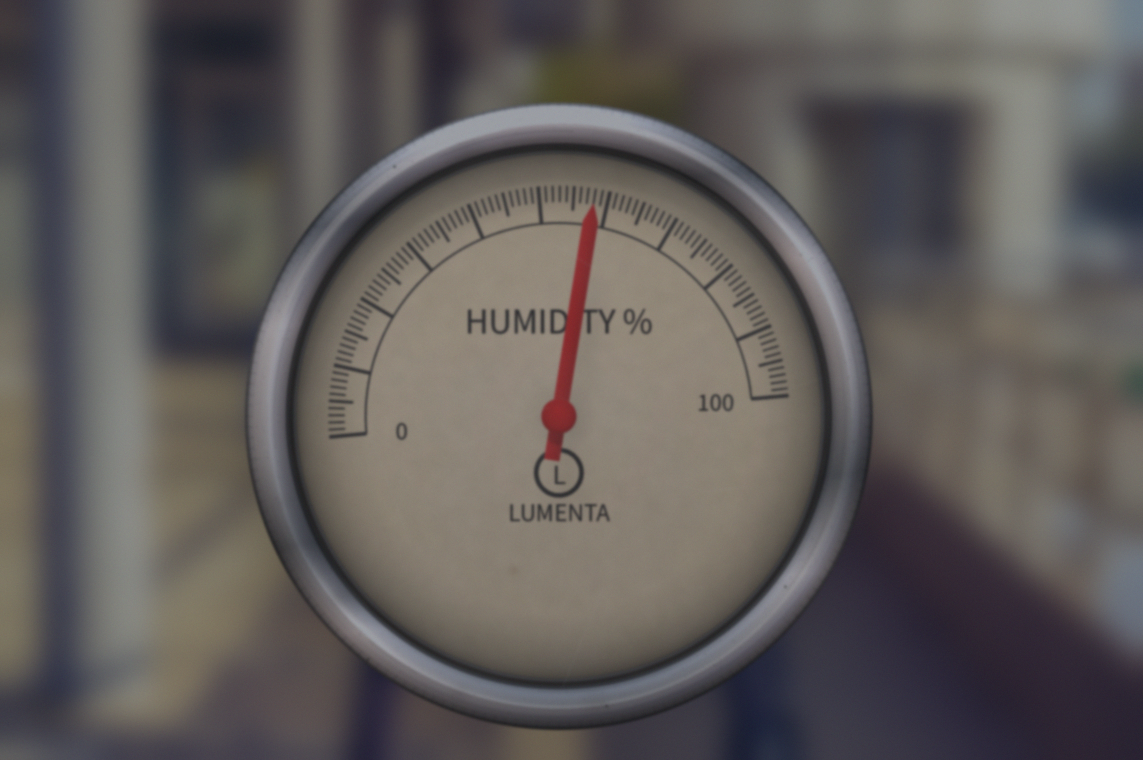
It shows 58 %
